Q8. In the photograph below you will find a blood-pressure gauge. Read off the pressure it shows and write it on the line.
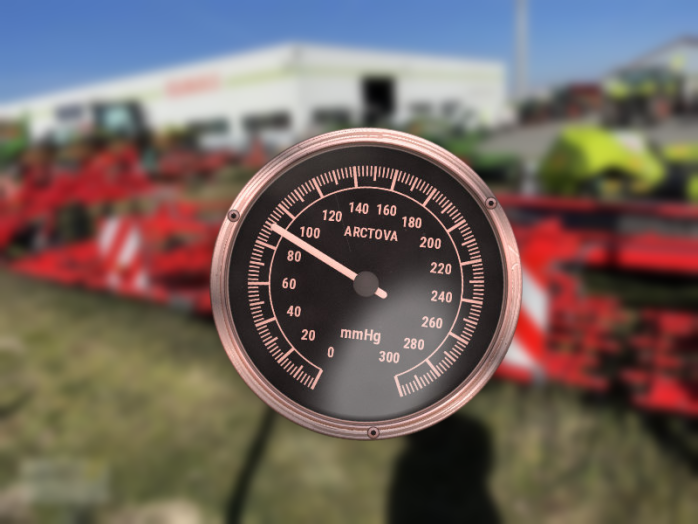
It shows 90 mmHg
